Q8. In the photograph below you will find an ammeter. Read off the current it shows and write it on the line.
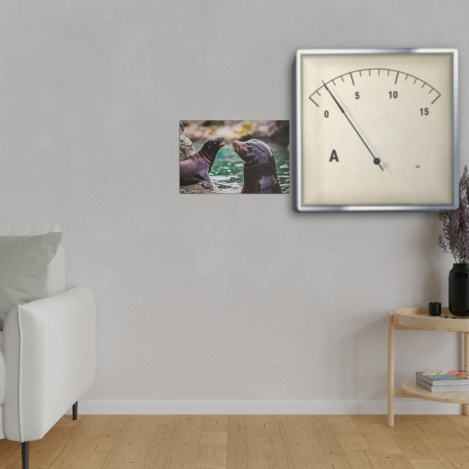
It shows 2 A
